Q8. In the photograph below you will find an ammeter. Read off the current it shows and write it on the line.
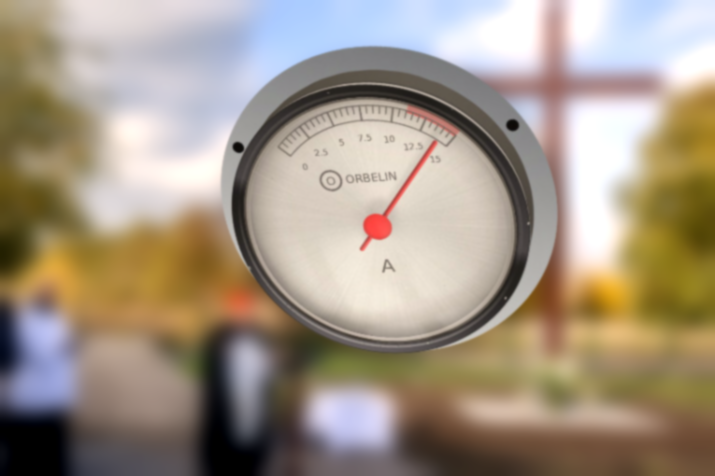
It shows 14 A
